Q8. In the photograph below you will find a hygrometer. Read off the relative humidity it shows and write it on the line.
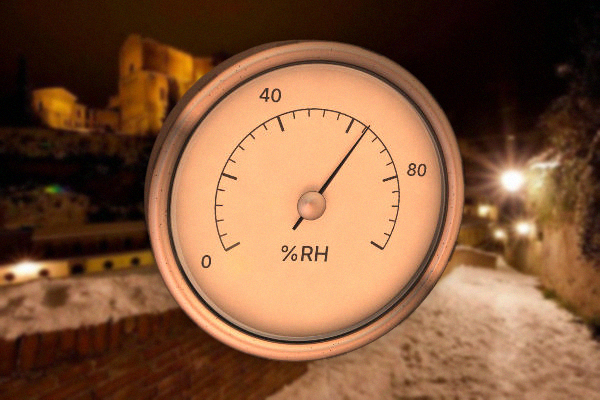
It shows 64 %
